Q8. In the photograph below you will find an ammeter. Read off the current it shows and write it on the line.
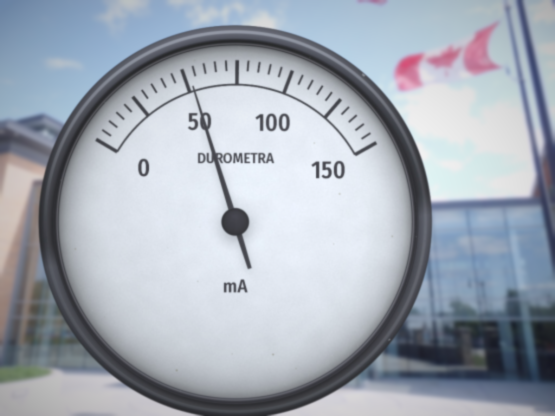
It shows 52.5 mA
